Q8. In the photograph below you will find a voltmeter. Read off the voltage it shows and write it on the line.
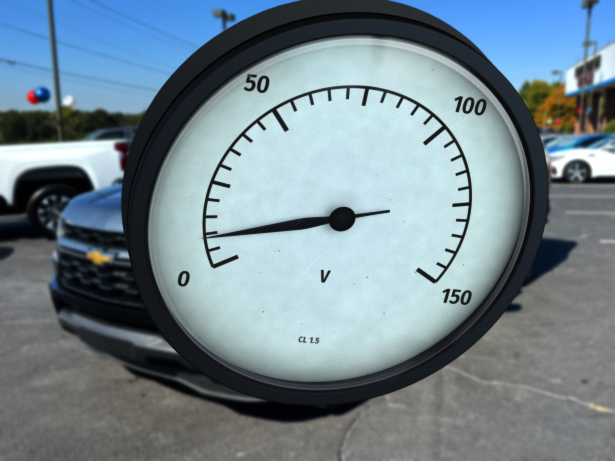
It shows 10 V
